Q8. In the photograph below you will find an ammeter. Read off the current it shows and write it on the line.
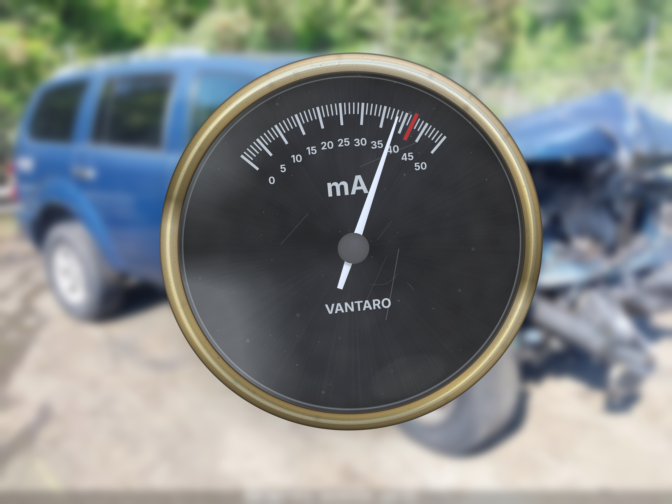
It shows 38 mA
